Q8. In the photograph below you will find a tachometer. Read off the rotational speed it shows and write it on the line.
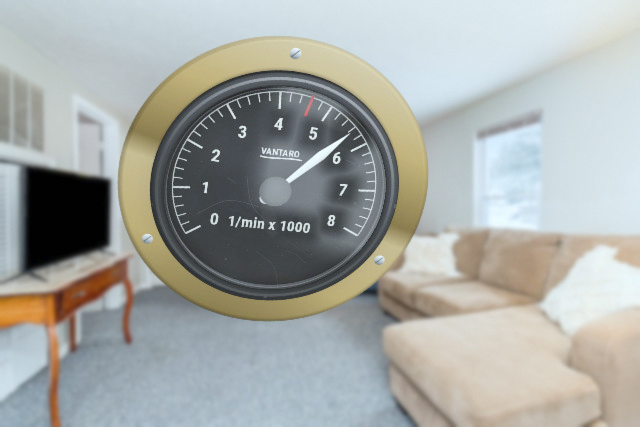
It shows 5600 rpm
